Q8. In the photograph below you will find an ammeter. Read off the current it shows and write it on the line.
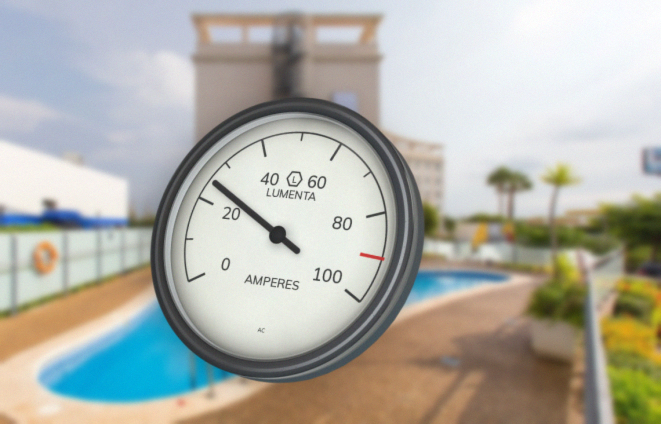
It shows 25 A
